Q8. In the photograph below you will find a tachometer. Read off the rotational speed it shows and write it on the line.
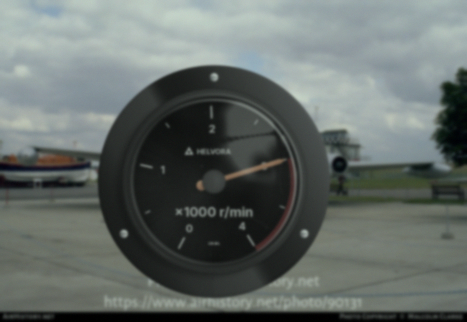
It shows 3000 rpm
